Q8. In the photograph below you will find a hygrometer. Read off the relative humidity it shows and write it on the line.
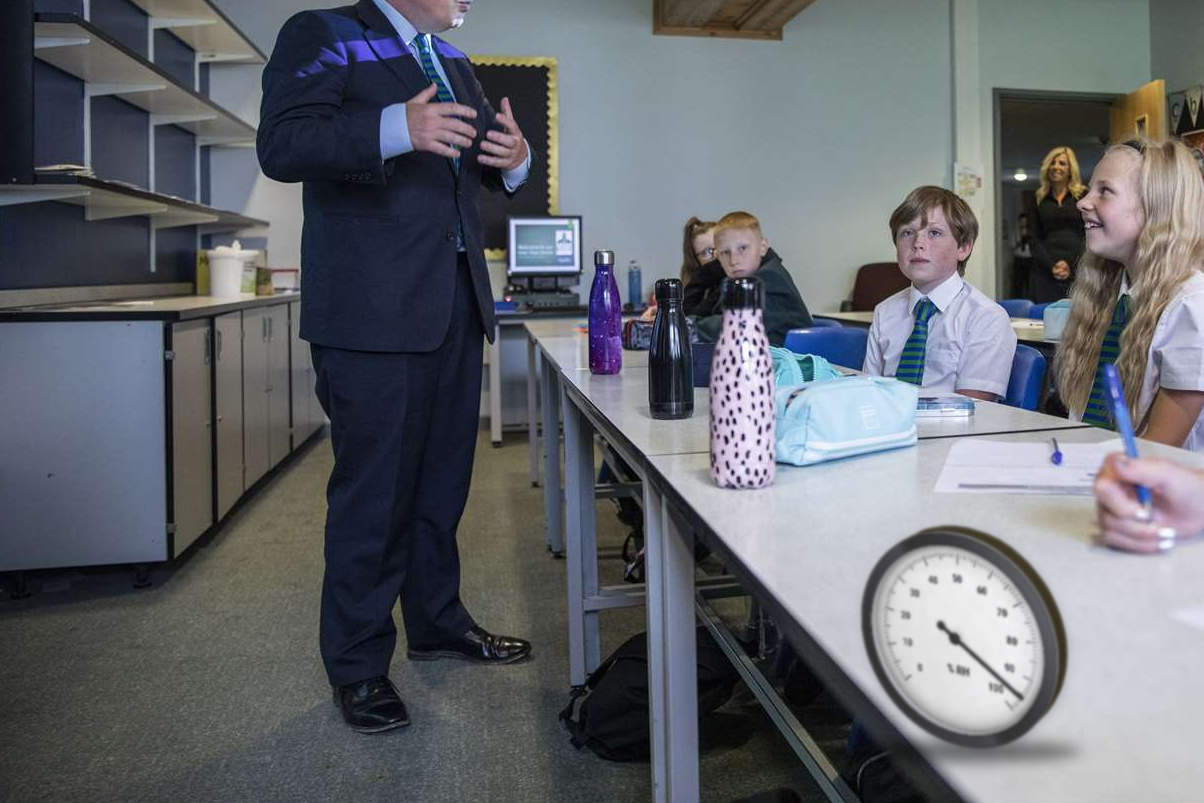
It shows 95 %
